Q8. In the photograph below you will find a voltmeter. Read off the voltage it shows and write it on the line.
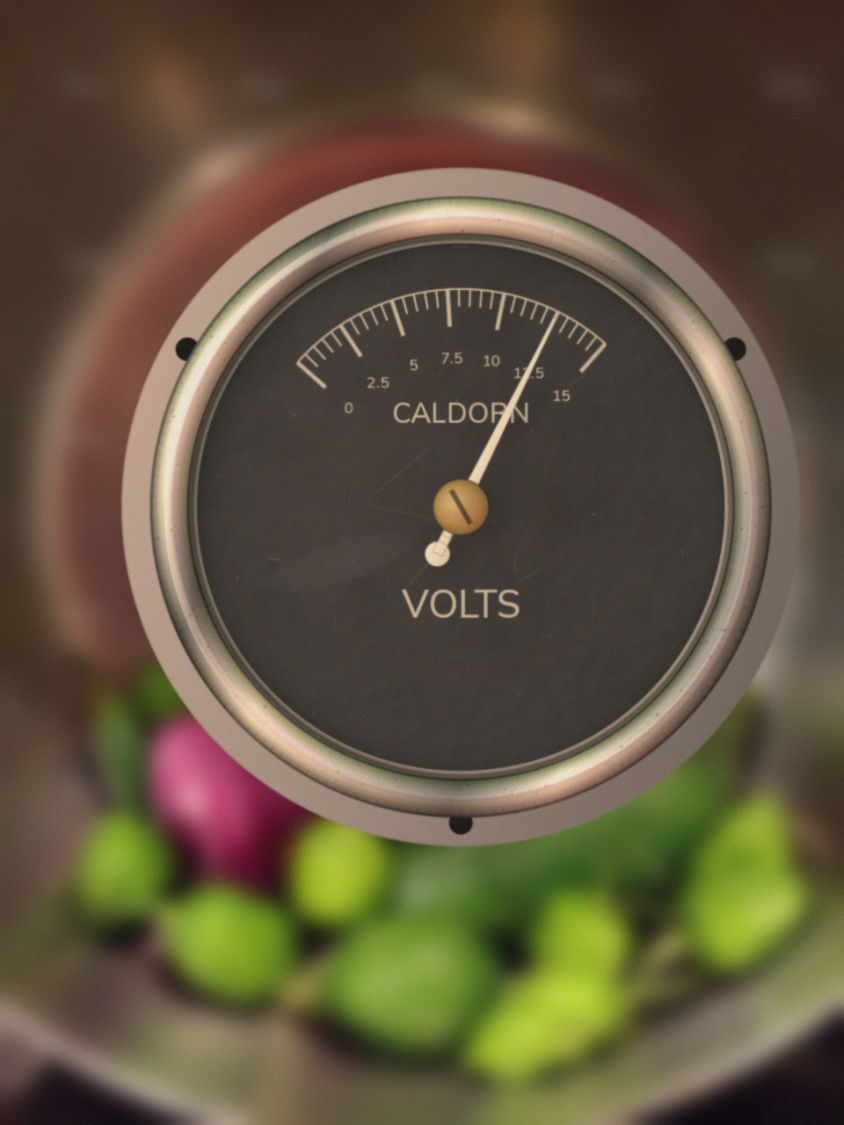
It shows 12.5 V
